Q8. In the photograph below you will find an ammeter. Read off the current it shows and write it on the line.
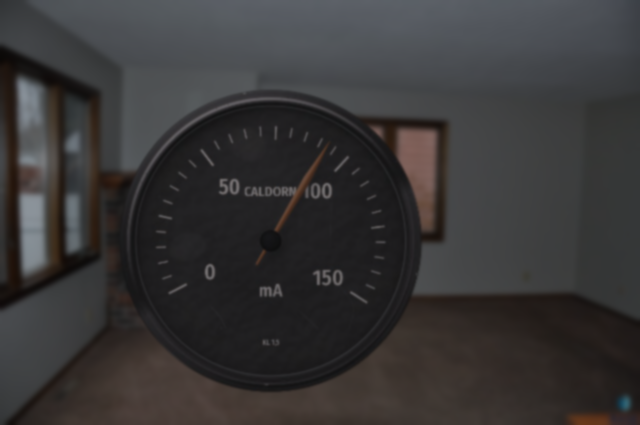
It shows 92.5 mA
